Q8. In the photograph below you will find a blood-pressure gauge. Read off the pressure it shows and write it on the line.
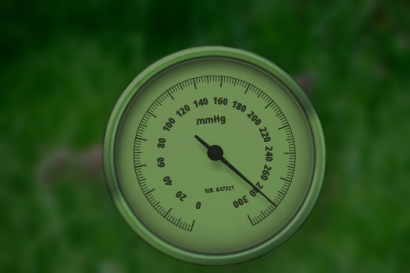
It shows 280 mmHg
